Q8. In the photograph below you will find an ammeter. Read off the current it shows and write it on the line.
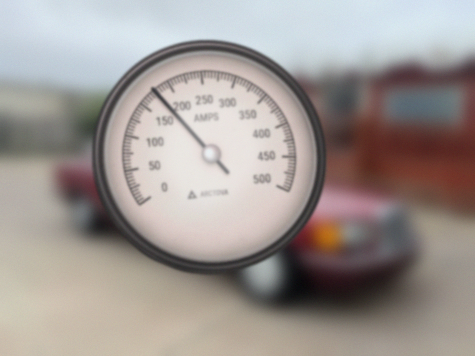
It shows 175 A
